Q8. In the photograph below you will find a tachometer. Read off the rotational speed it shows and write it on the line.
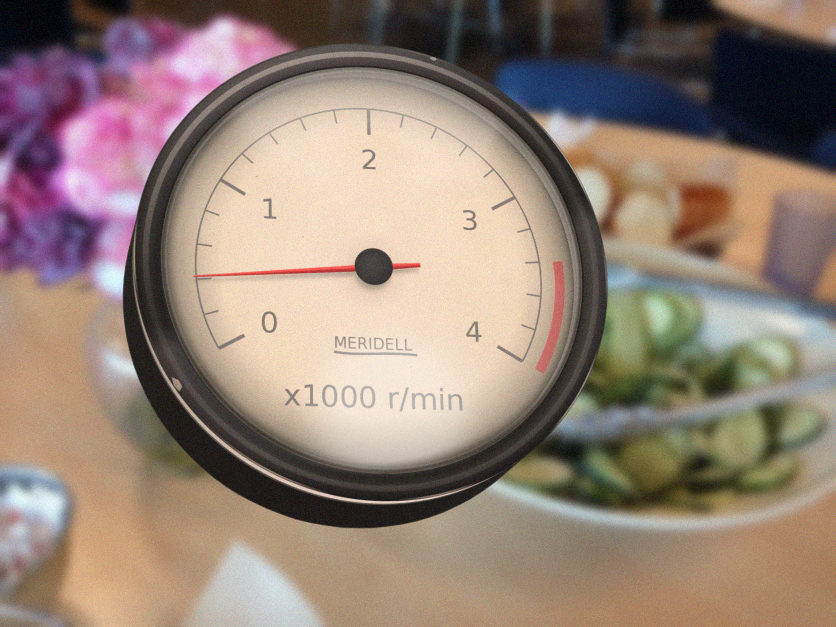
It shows 400 rpm
